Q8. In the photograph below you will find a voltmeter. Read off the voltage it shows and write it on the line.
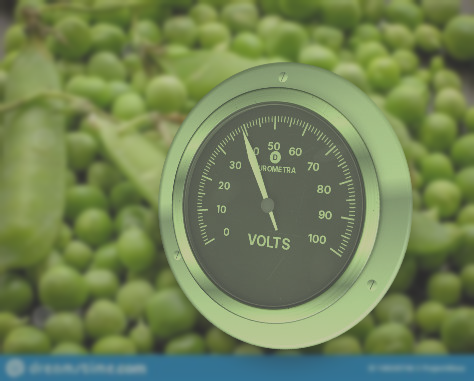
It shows 40 V
